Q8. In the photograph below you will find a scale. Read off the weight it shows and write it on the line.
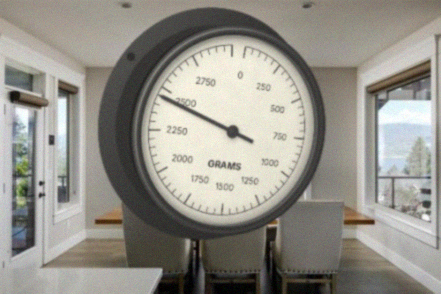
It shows 2450 g
